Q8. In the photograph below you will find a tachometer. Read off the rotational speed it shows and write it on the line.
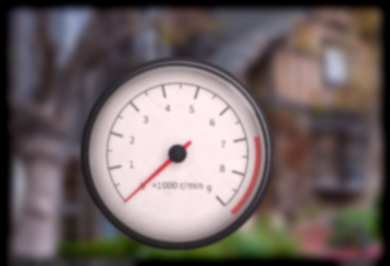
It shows 0 rpm
